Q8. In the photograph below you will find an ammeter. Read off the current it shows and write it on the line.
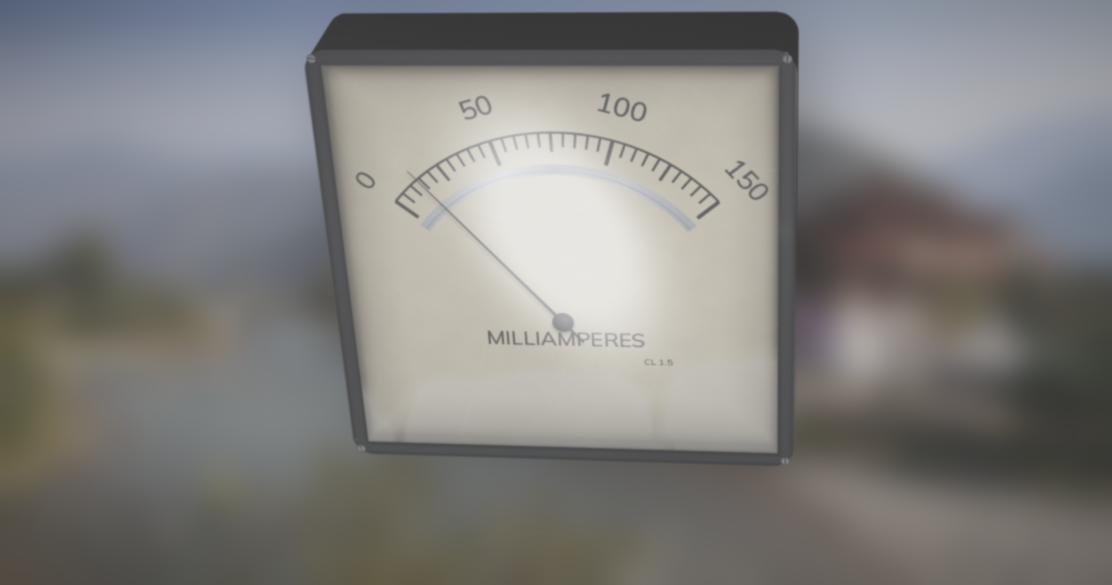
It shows 15 mA
